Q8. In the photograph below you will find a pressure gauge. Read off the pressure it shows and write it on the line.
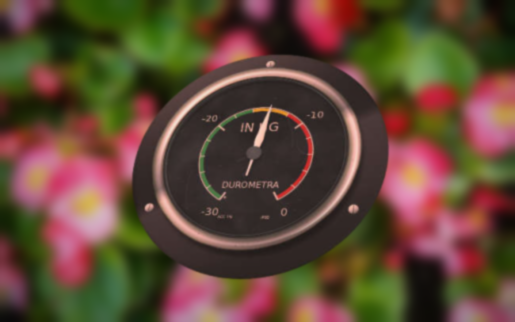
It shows -14 inHg
